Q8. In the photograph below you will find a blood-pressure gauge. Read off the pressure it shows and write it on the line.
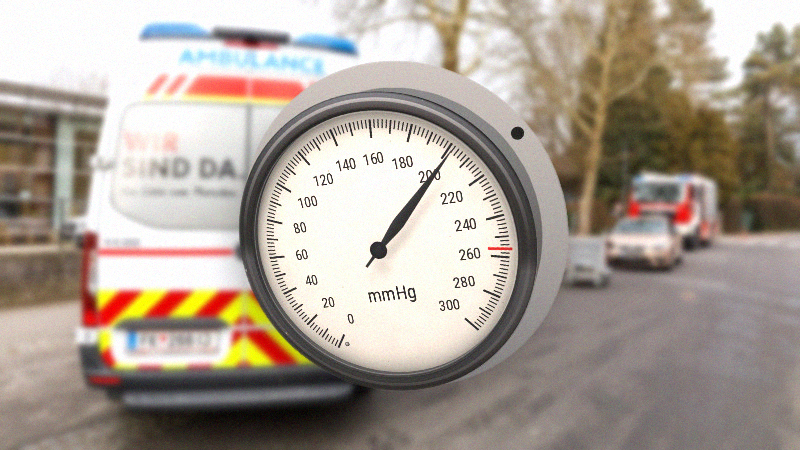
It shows 202 mmHg
